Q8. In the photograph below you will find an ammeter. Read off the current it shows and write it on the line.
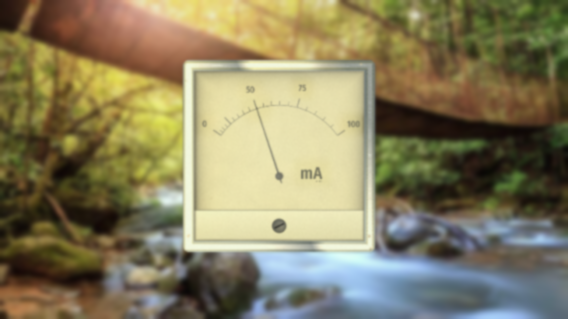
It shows 50 mA
